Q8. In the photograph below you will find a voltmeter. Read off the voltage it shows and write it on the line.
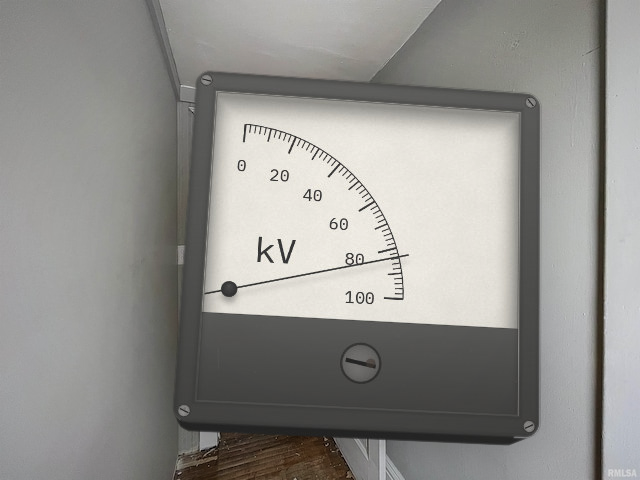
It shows 84 kV
